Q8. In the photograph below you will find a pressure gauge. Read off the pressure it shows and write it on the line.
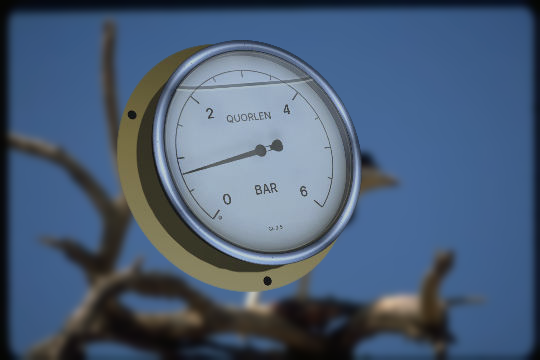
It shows 0.75 bar
